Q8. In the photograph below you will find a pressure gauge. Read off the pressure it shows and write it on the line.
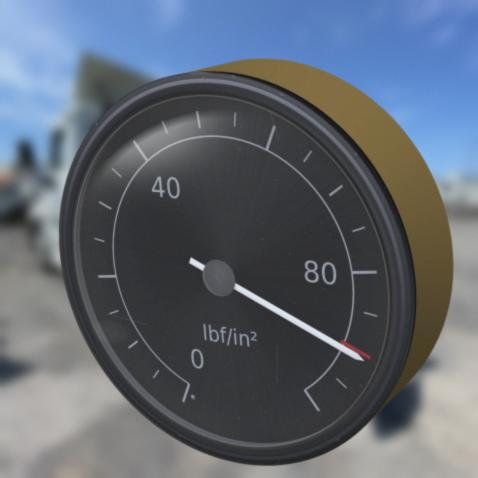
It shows 90 psi
